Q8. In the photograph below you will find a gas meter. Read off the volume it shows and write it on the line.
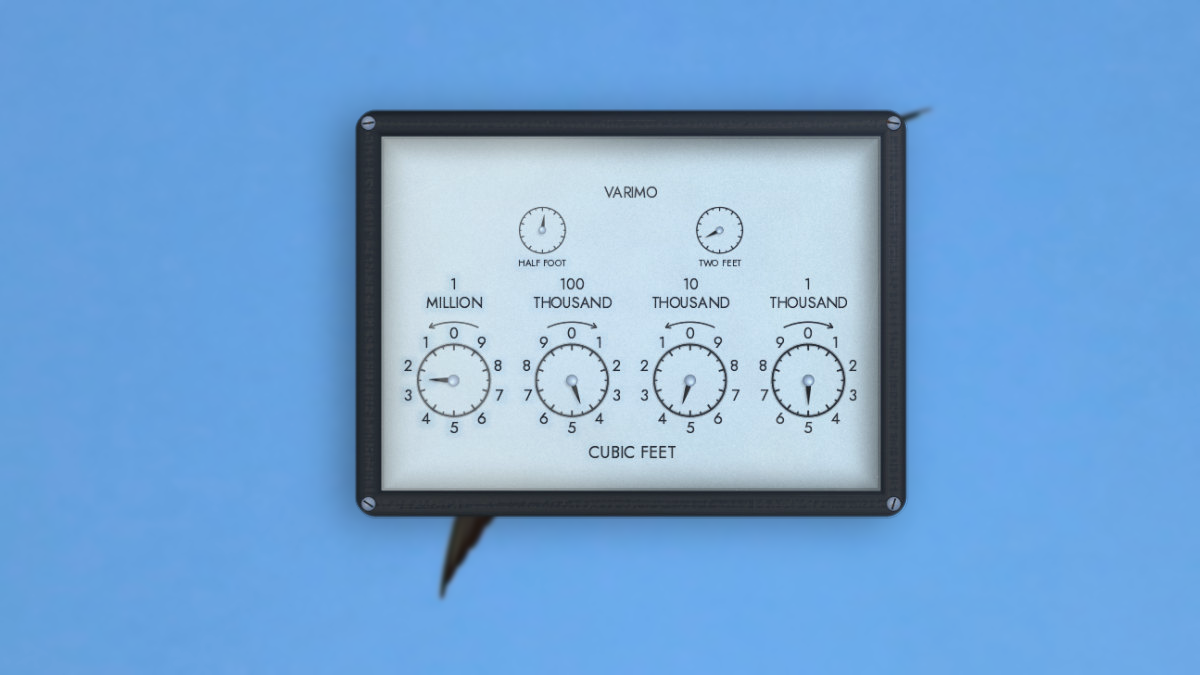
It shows 244500 ft³
